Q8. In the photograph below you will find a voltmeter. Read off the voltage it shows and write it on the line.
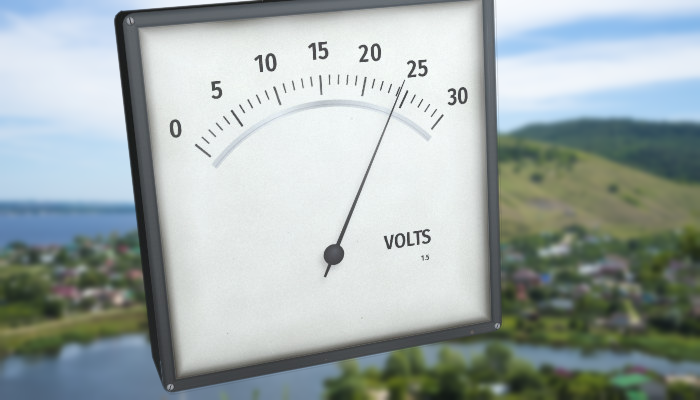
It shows 24 V
